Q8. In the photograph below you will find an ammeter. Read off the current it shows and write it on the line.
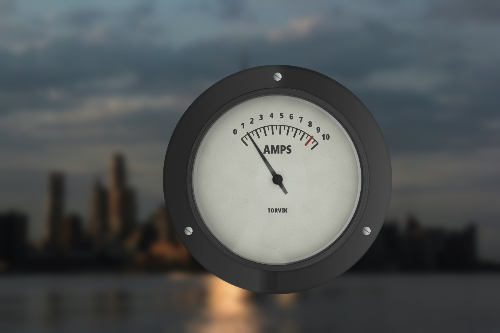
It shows 1 A
